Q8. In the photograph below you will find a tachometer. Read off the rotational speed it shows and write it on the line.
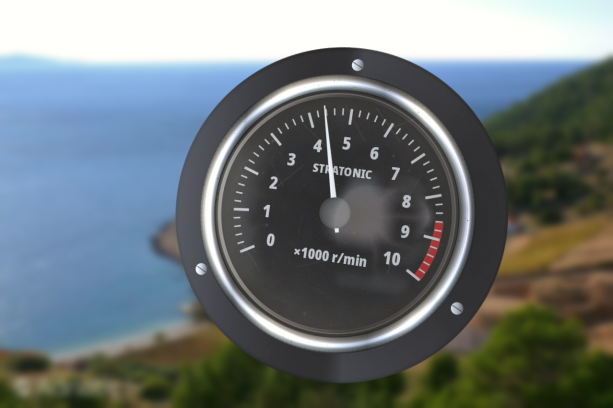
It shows 4400 rpm
